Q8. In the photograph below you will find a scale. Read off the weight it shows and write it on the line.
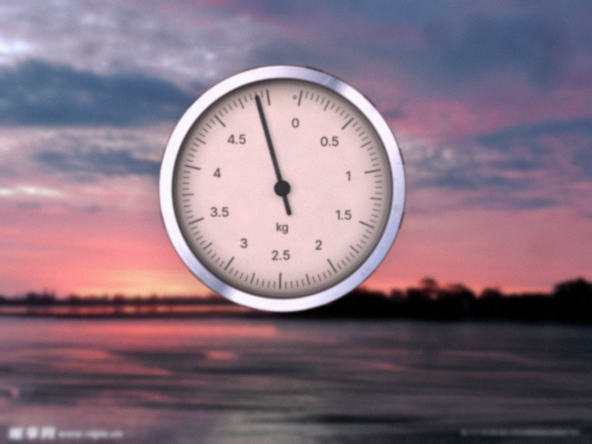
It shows 4.9 kg
